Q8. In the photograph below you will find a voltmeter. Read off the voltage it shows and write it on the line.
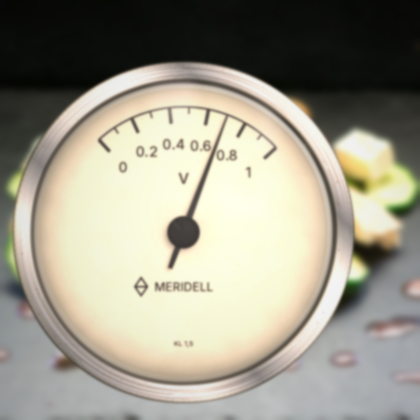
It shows 0.7 V
